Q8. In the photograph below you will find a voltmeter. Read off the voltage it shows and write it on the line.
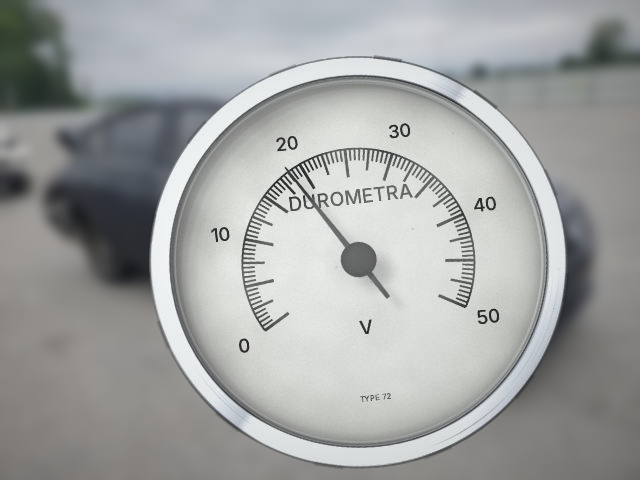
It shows 18.5 V
